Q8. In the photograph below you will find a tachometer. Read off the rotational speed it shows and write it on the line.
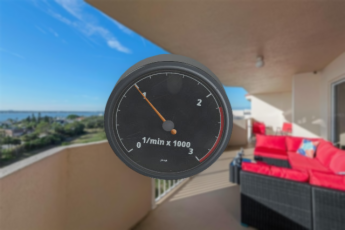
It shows 1000 rpm
